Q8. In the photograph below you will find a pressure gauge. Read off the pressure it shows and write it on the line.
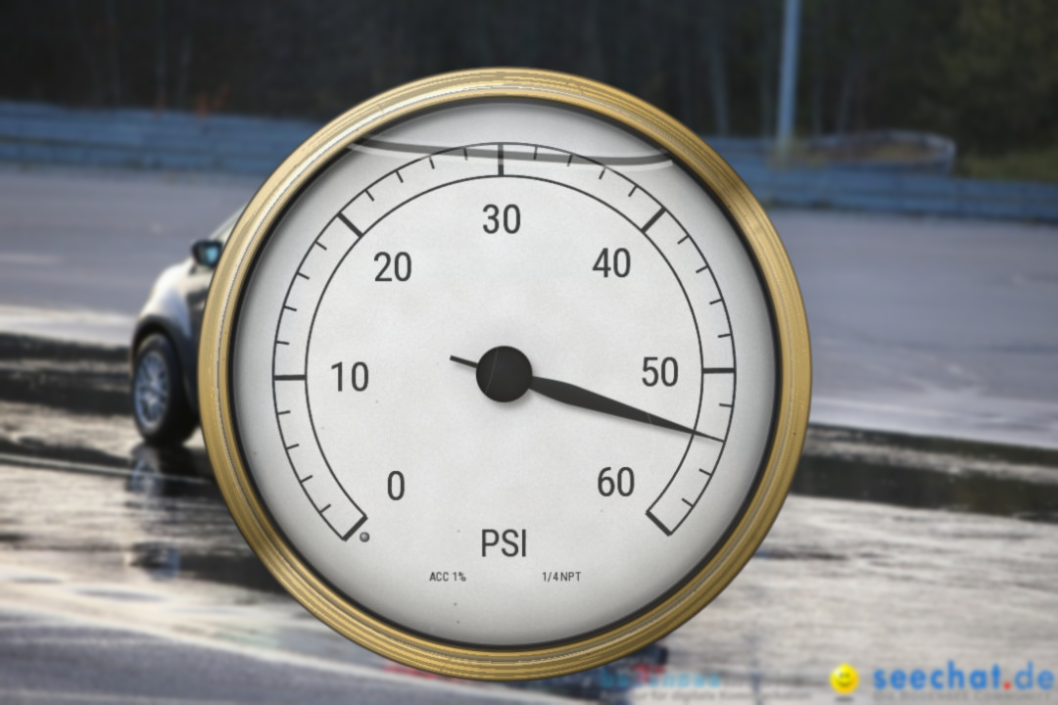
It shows 54 psi
